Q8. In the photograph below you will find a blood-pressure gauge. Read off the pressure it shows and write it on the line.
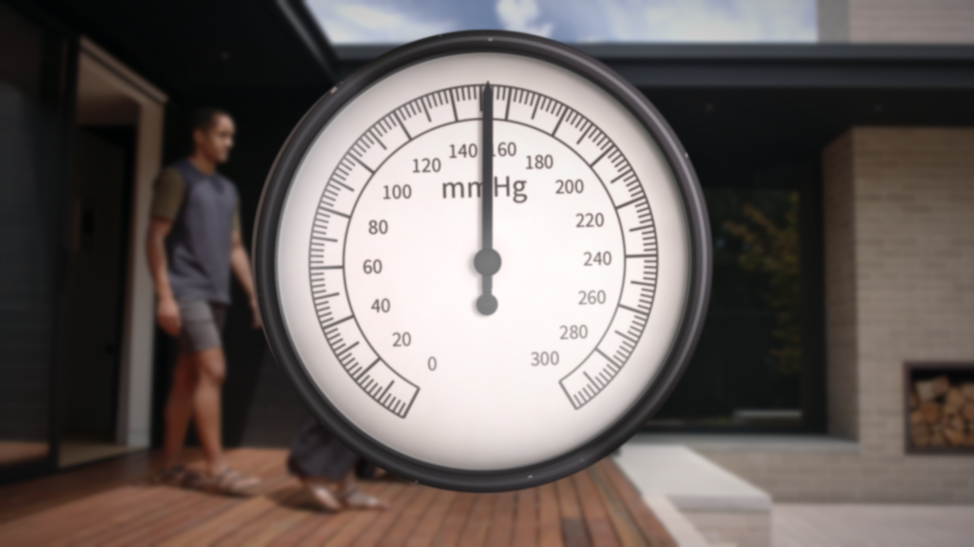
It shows 152 mmHg
